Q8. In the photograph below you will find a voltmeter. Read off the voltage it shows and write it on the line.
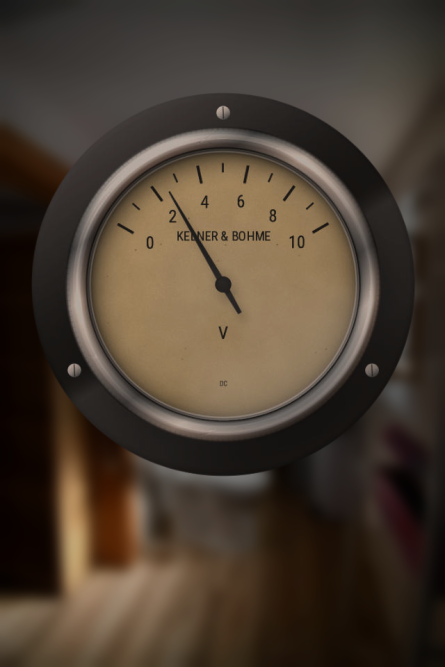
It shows 2.5 V
